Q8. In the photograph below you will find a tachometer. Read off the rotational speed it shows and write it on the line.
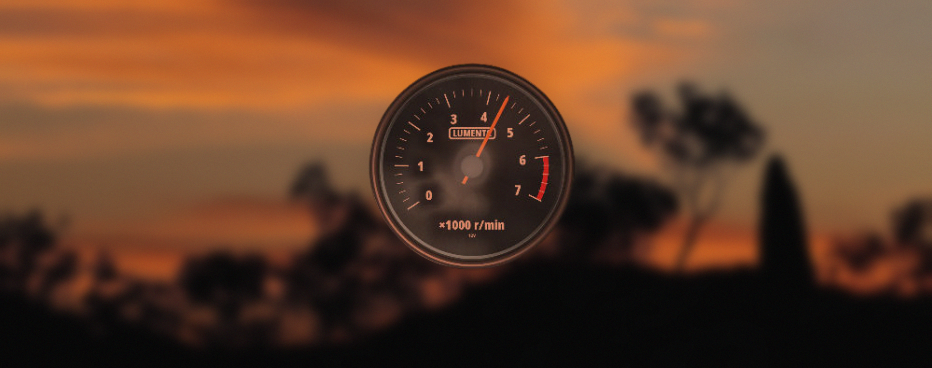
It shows 4400 rpm
